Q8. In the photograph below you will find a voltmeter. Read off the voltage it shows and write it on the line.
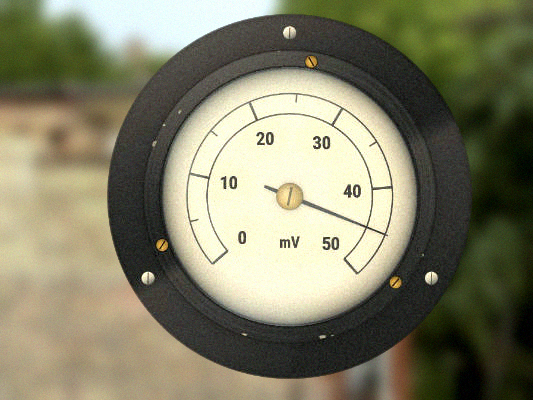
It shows 45 mV
